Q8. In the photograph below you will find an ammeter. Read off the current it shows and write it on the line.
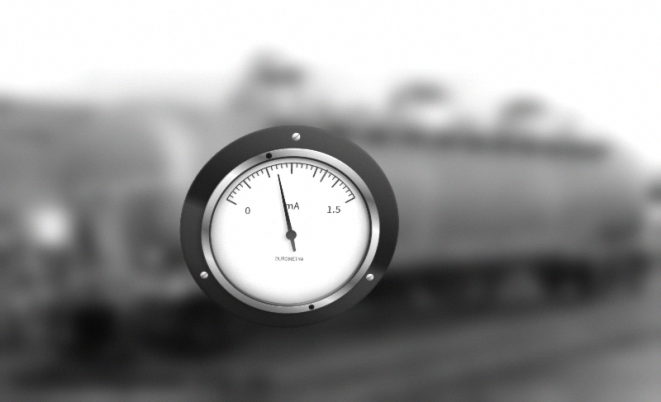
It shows 0.6 mA
